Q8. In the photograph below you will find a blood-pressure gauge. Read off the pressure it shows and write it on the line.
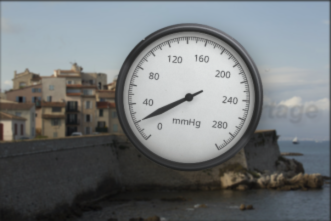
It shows 20 mmHg
